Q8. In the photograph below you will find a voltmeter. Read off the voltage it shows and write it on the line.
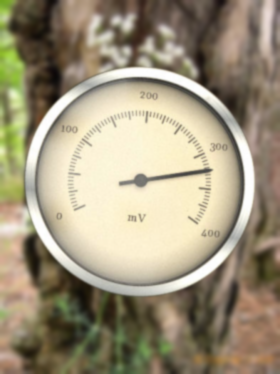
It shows 325 mV
